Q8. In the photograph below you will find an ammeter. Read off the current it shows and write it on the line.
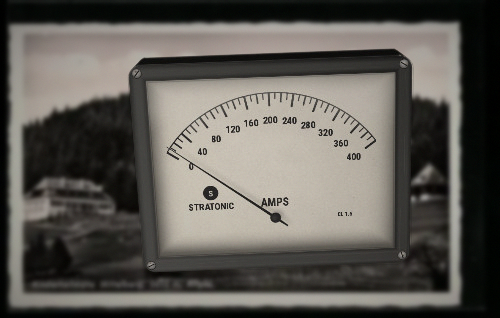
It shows 10 A
